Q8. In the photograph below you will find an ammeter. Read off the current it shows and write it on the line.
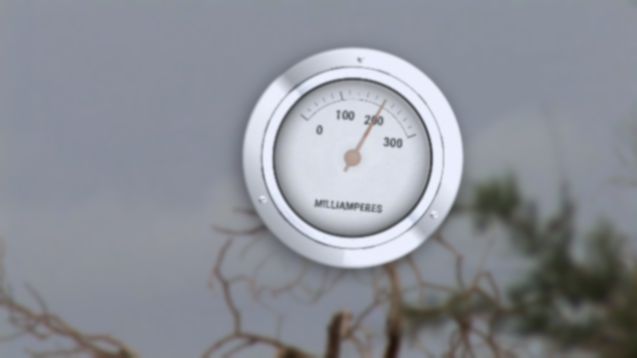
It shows 200 mA
